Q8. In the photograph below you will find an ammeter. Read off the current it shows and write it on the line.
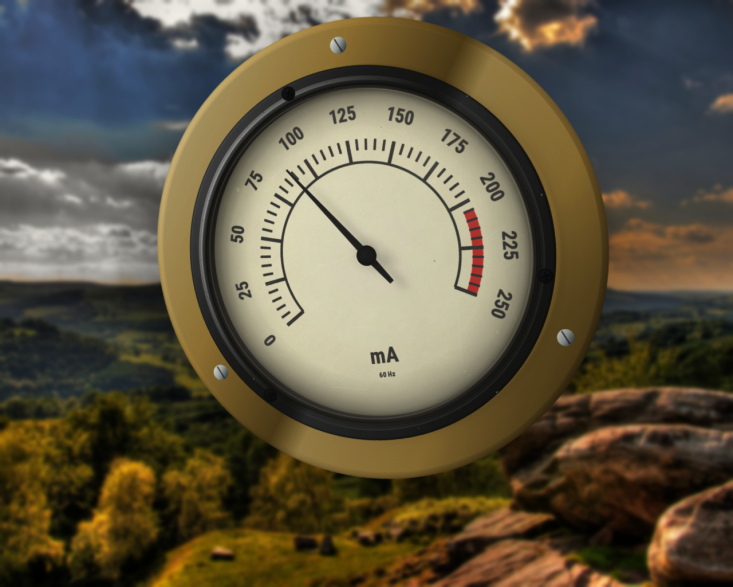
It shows 90 mA
